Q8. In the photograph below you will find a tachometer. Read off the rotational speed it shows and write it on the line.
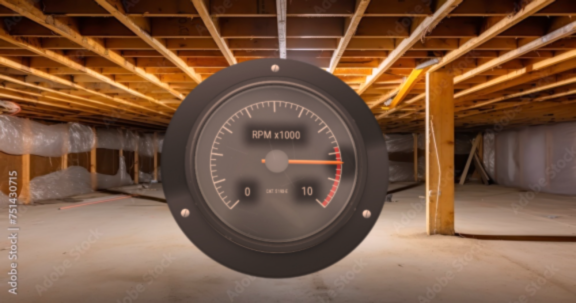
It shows 8400 rpm
